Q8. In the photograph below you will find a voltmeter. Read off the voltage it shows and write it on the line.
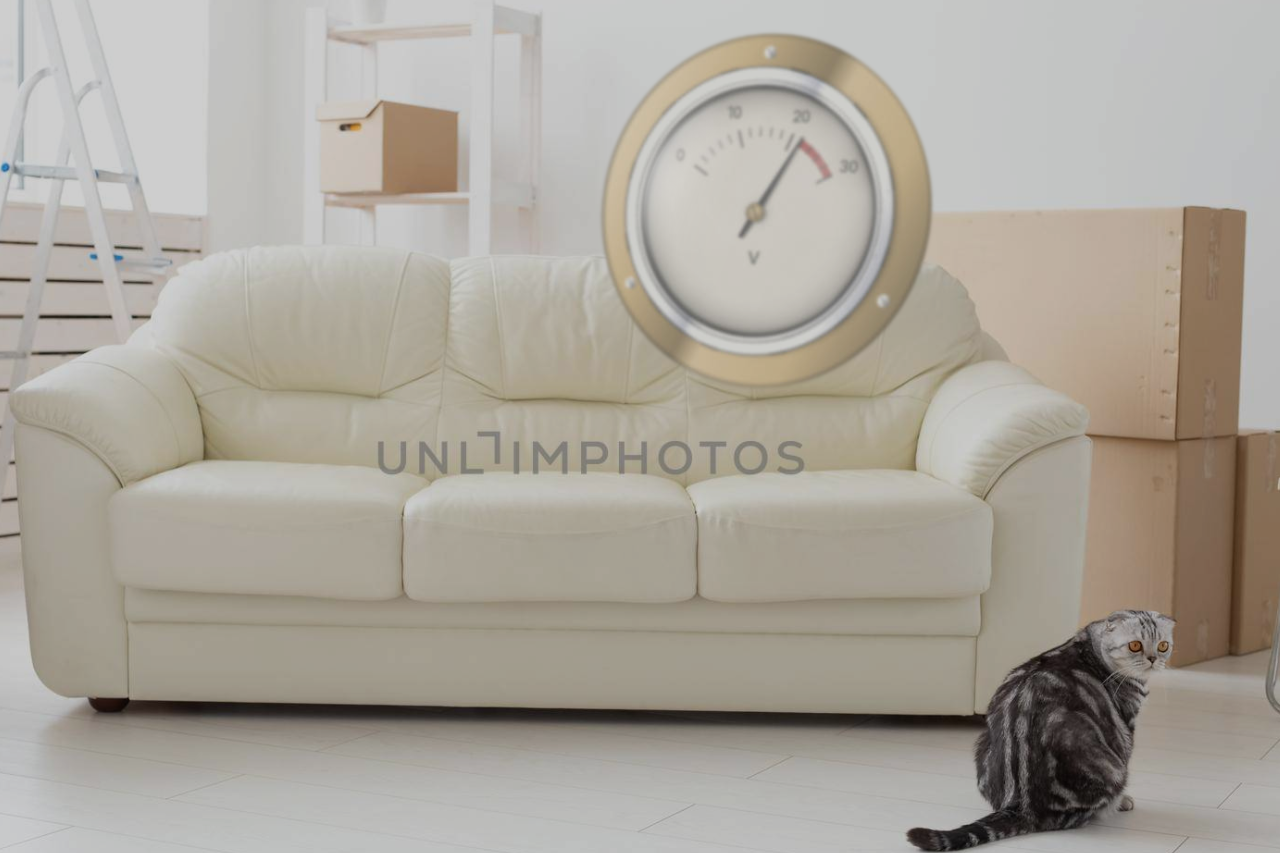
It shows 22 V
